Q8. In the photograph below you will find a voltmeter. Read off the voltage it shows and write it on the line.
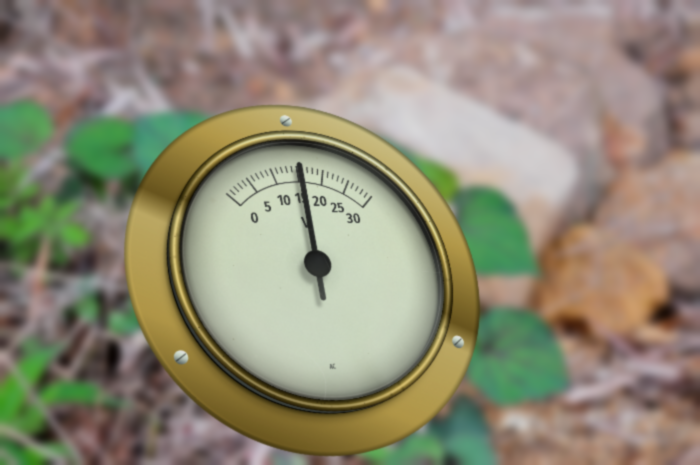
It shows 15 V
